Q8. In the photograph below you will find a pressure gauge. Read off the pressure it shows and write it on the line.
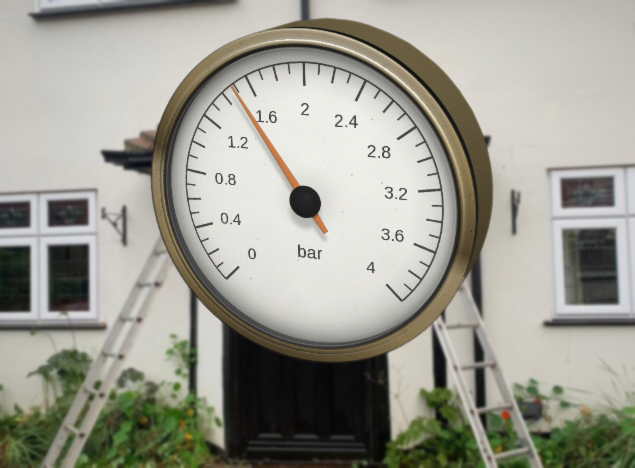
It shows 1.5 bar
